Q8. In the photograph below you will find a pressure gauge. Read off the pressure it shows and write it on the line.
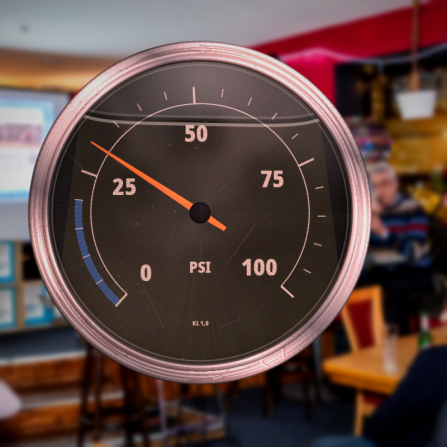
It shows 30 psi
